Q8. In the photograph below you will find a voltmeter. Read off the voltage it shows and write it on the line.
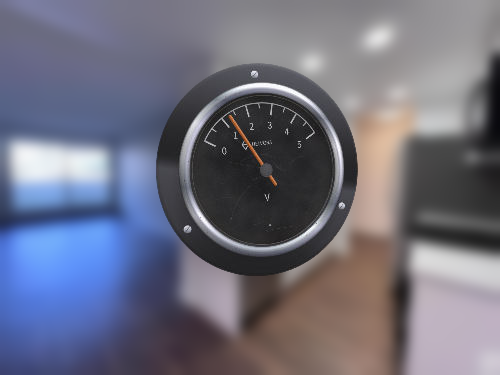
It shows 1.25 V
